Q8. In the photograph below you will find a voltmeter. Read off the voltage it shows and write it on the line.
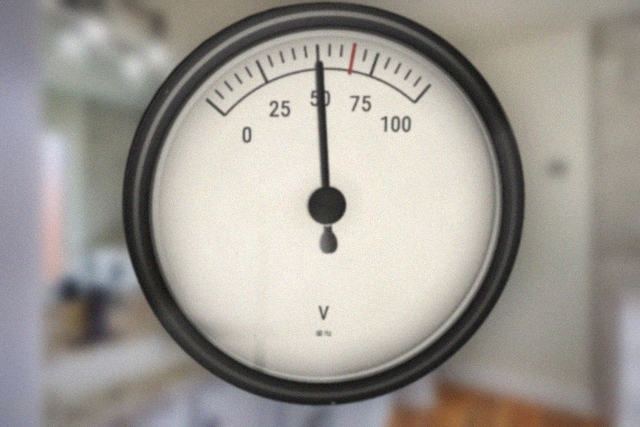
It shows 50 V
